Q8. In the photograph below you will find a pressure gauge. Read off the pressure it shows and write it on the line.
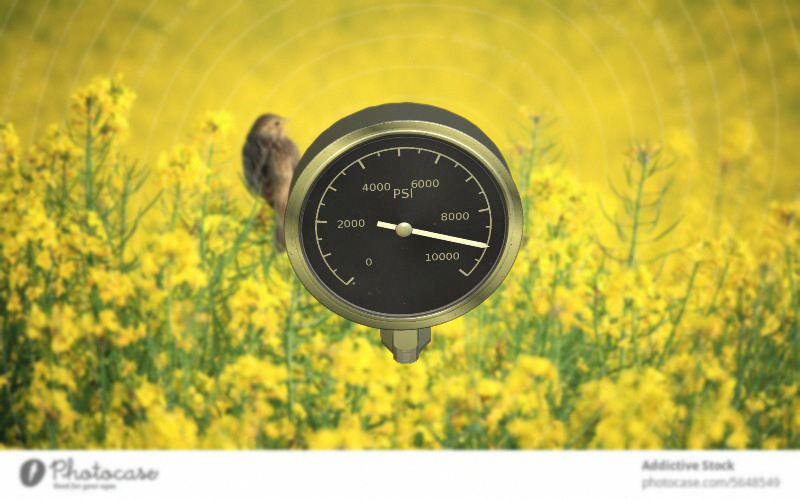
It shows 9000 psi
